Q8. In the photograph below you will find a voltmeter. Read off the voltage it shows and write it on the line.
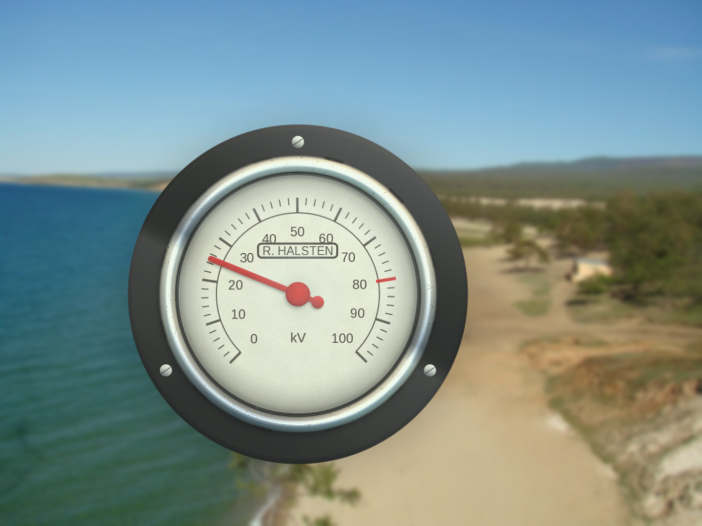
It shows 25 kV
